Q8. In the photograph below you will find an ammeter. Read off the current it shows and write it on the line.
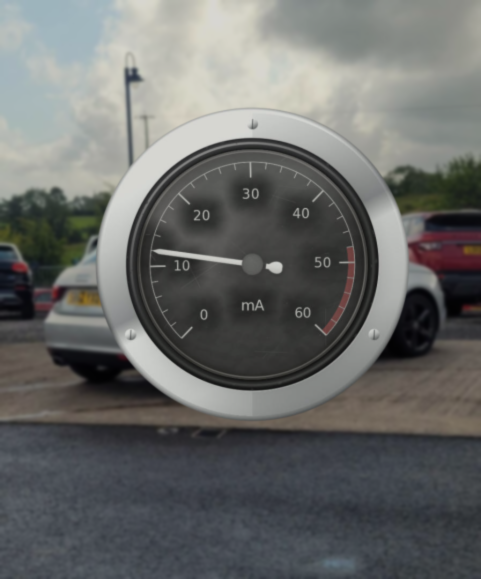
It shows 12 mA
